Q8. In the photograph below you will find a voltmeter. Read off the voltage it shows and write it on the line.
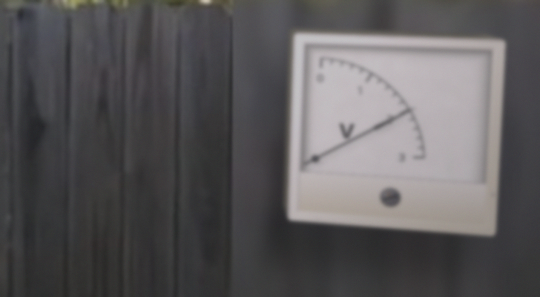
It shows 2 V
